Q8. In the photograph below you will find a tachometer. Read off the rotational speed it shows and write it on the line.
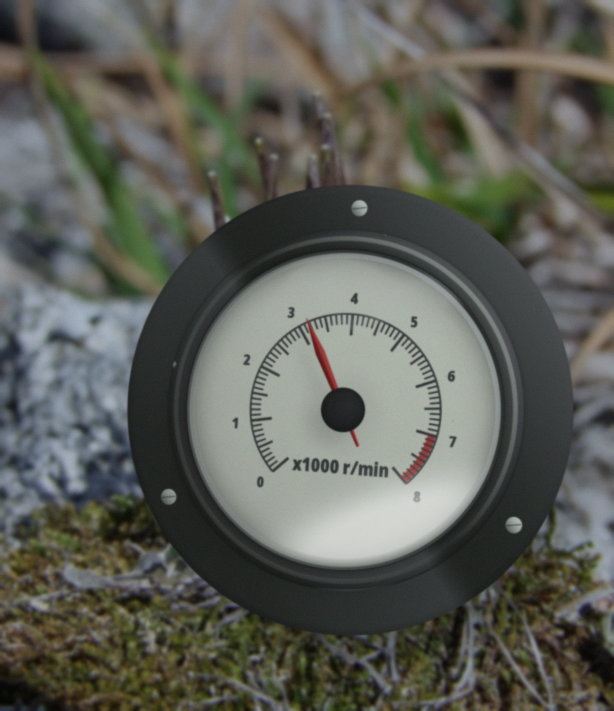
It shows 3200 rpm
